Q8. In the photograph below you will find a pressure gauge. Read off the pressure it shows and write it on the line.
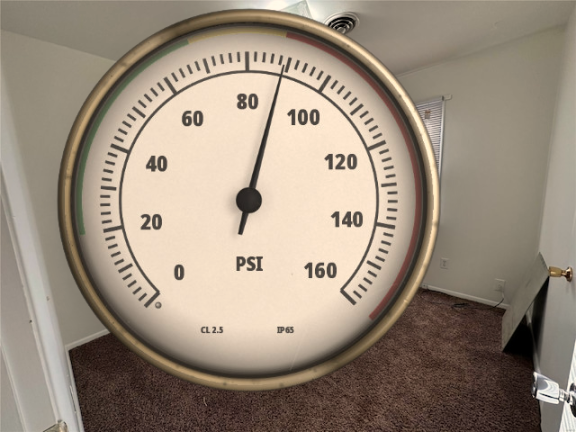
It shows 89 psi
